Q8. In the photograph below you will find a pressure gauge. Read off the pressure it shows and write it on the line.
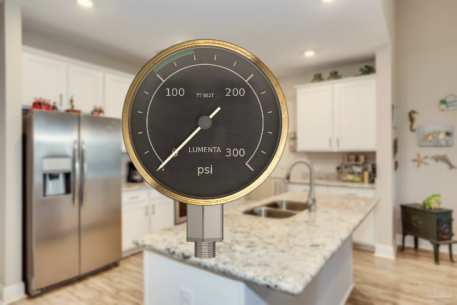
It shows 0 psi
